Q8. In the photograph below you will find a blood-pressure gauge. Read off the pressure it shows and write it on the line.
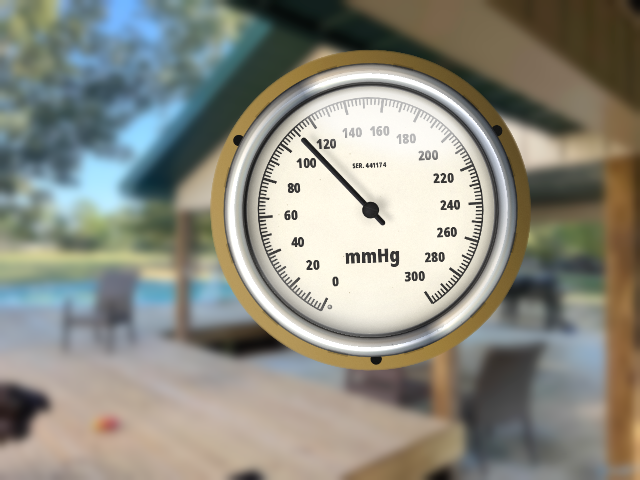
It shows 110 mmHg
